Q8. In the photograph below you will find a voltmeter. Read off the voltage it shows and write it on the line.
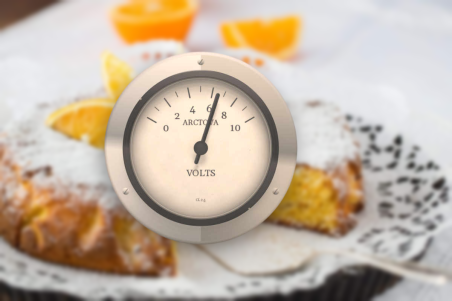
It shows 6.5 V
